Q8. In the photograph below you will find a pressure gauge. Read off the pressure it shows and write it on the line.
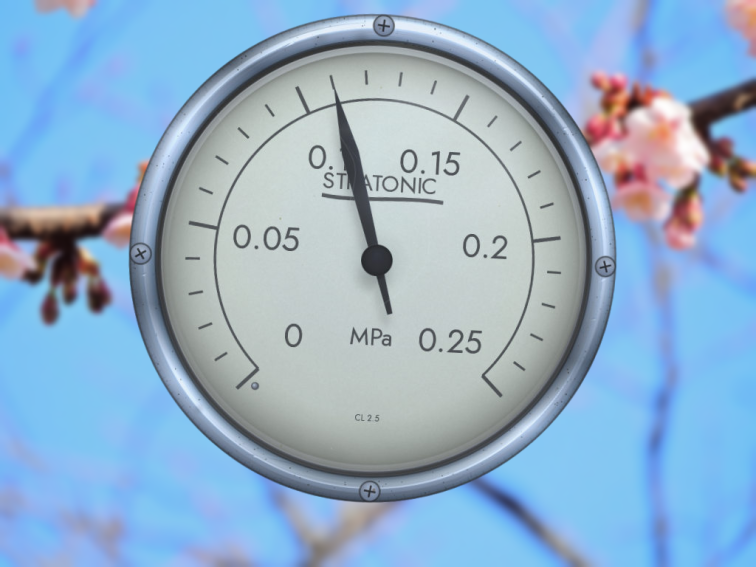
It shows 0.11 MPa
